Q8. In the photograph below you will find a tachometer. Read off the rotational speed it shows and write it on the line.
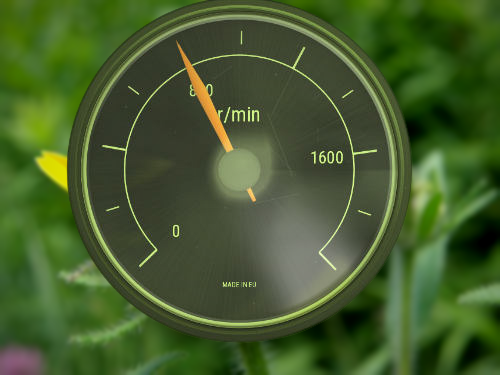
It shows 800 rpm
